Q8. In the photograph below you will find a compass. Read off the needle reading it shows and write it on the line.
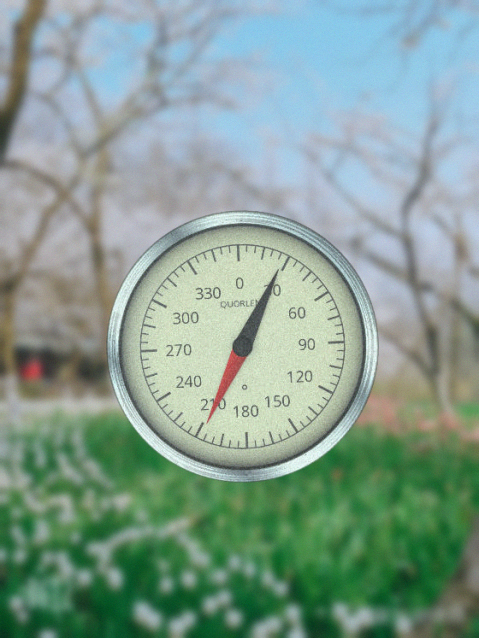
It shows 207.5 °
